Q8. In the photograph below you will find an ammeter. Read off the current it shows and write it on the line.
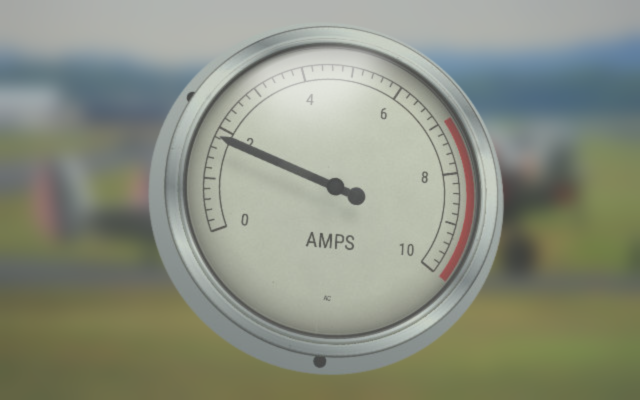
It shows 1.8 A
